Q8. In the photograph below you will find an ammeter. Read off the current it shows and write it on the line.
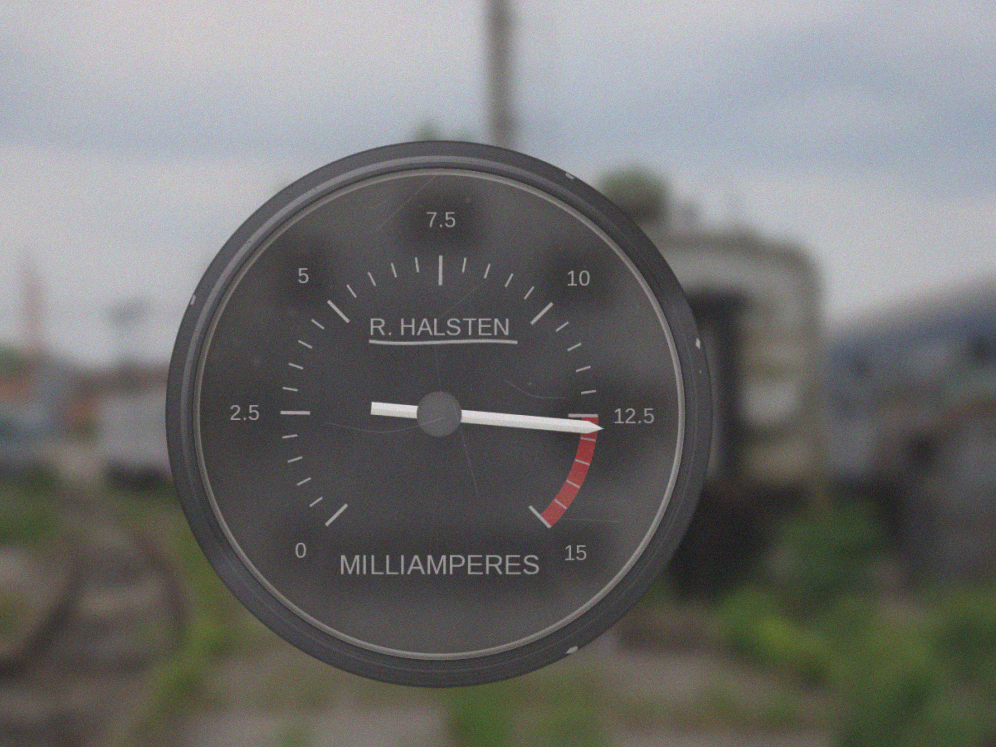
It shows 12.75 mA
